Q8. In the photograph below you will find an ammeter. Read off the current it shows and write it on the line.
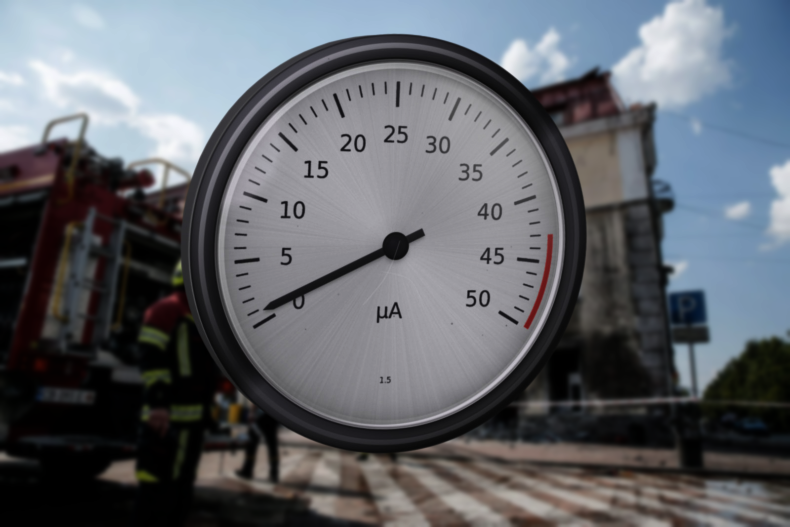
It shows 1 µA
